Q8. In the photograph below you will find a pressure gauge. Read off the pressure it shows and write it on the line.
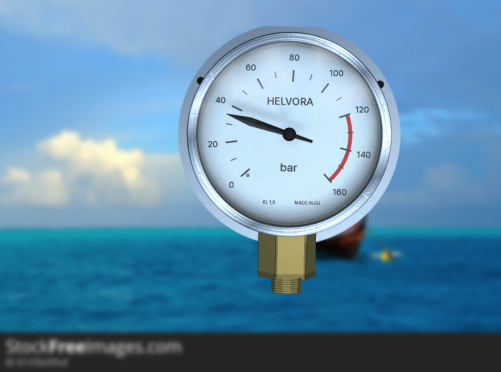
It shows 35 bar
